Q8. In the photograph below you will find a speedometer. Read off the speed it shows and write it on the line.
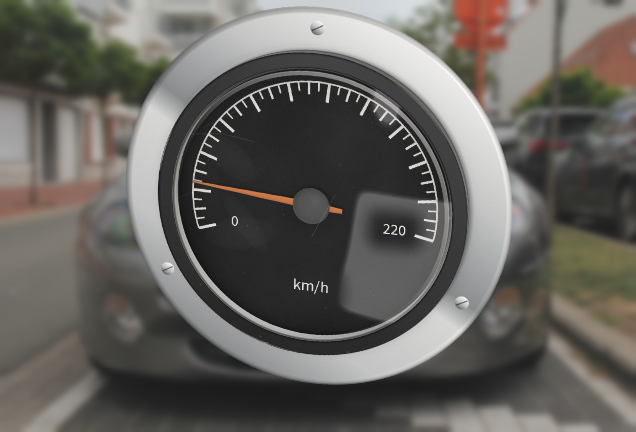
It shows 25 km/h
